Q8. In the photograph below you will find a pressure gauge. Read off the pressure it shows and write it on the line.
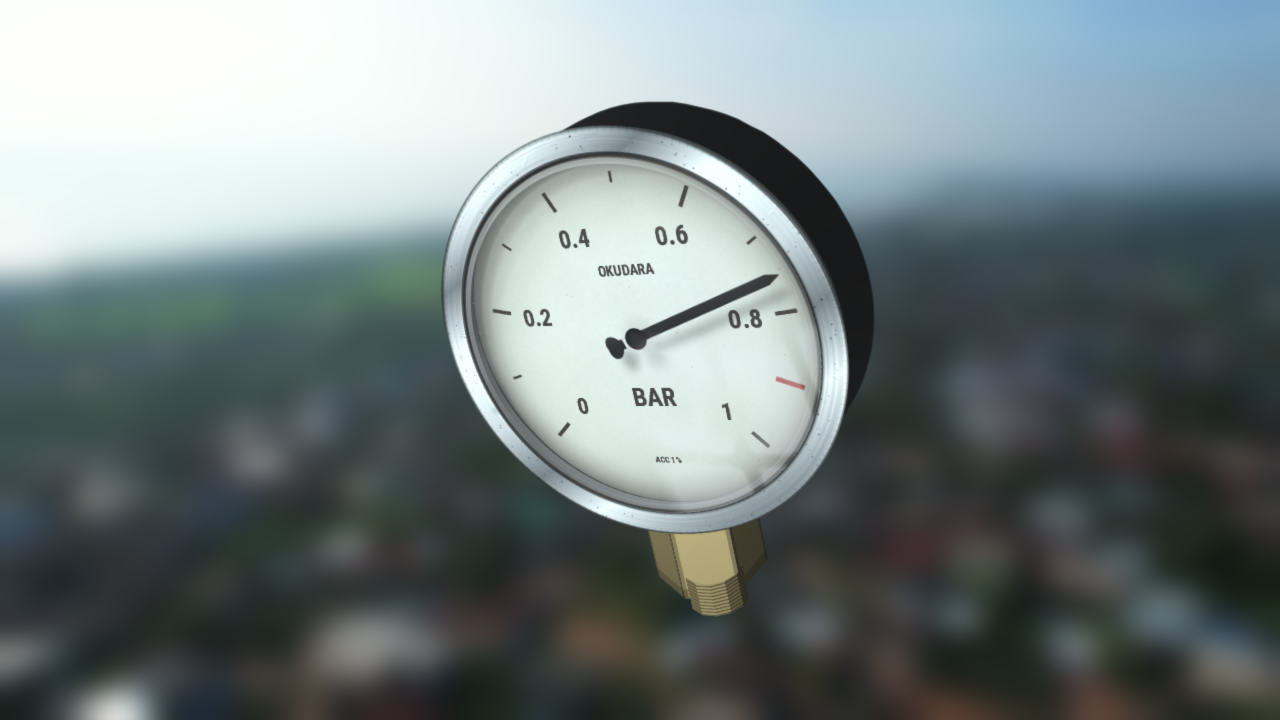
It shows 0.75 bar
